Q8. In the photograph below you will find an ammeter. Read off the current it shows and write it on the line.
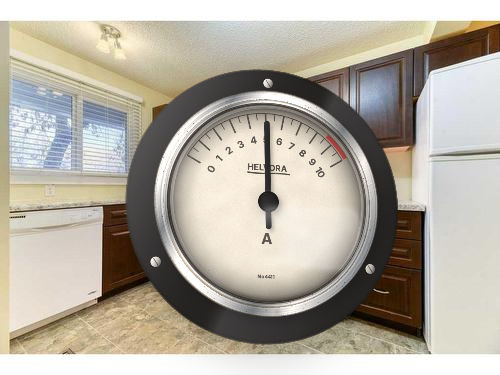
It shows 5 A
